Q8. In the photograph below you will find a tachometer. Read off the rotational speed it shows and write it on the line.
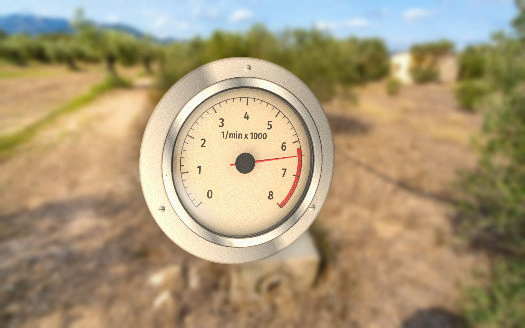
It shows 6400 rpm
